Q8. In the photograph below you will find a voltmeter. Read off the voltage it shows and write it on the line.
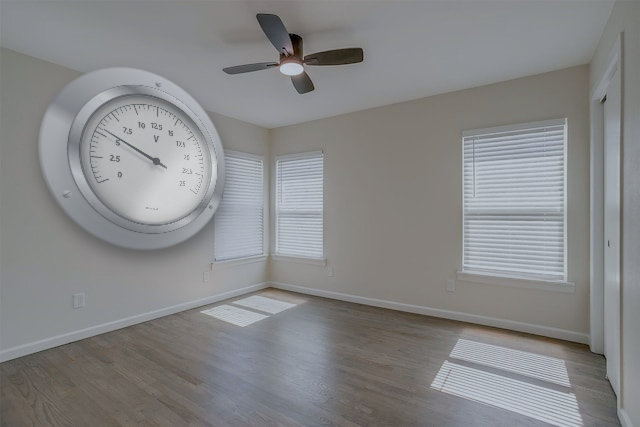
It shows 5.5 V
